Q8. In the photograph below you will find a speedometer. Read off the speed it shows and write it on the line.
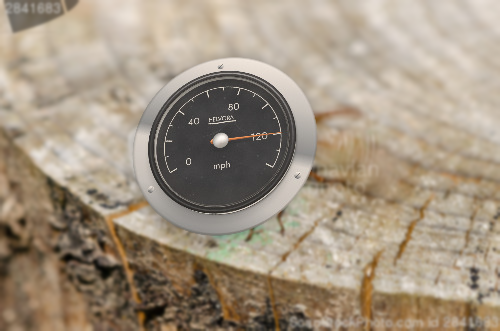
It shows 120 mph
